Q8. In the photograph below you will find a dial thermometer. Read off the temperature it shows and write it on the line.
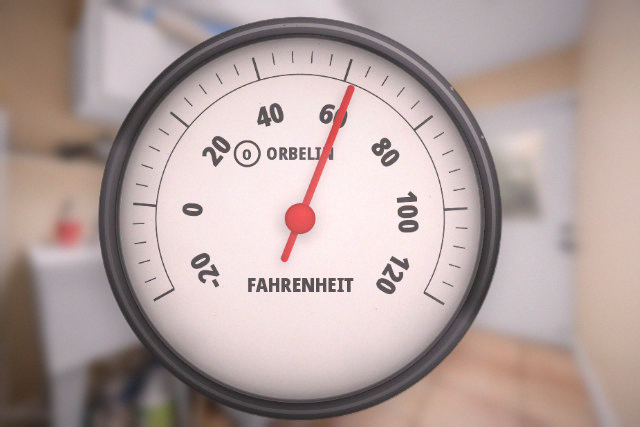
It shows 62 °F
